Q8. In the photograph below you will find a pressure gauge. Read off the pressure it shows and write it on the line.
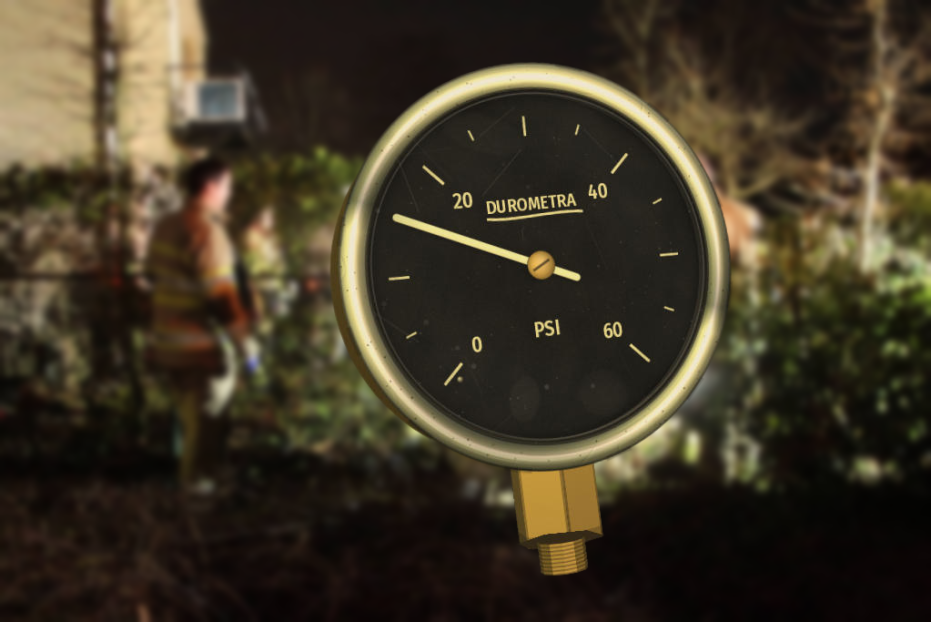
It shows 15 psi
